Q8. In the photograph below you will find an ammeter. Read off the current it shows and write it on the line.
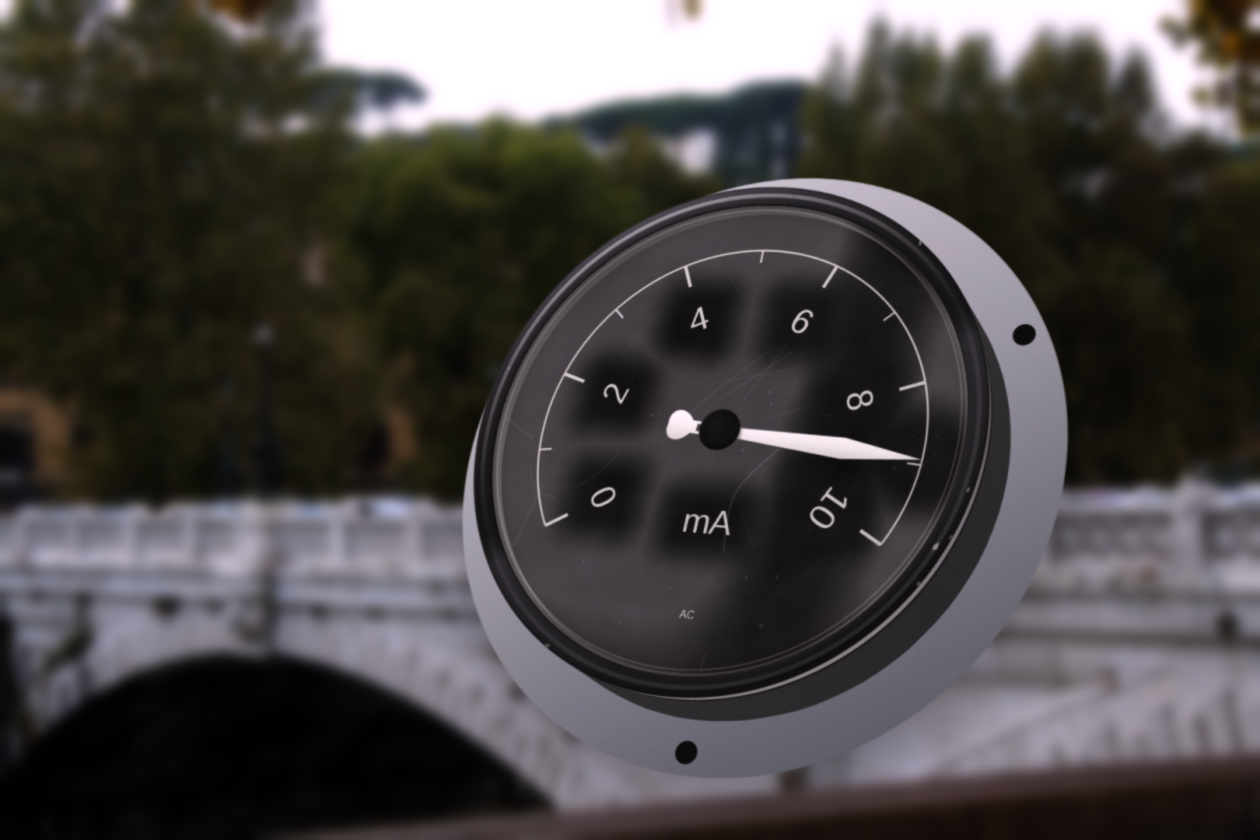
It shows 9 mA
